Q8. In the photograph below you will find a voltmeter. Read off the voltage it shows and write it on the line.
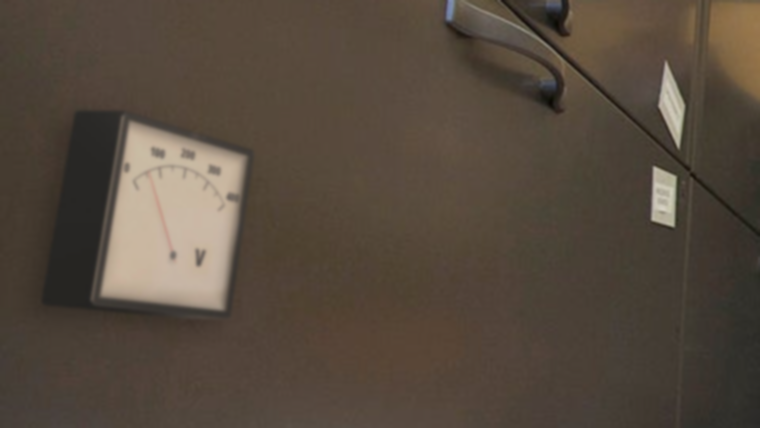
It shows 50 V
